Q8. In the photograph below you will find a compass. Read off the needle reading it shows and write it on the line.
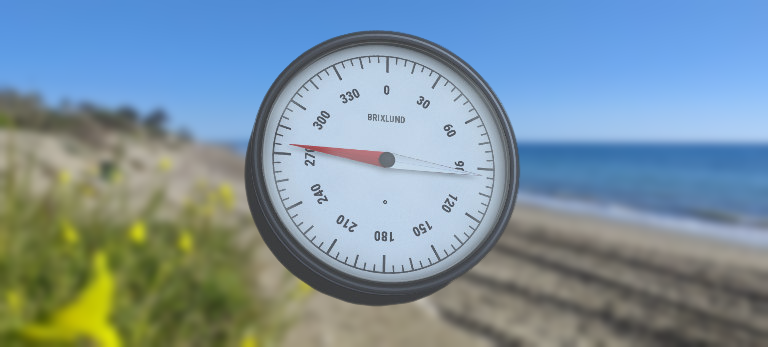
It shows 275 °
